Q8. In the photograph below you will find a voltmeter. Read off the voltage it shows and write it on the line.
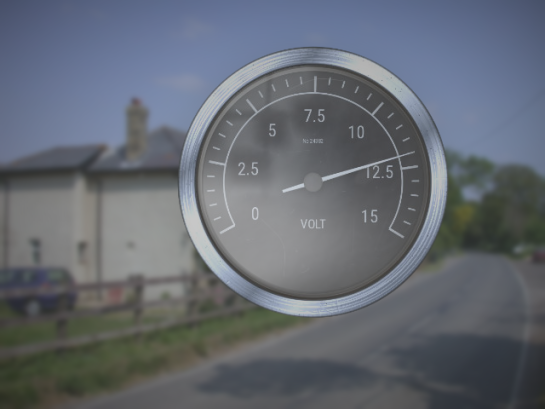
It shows 12 V
